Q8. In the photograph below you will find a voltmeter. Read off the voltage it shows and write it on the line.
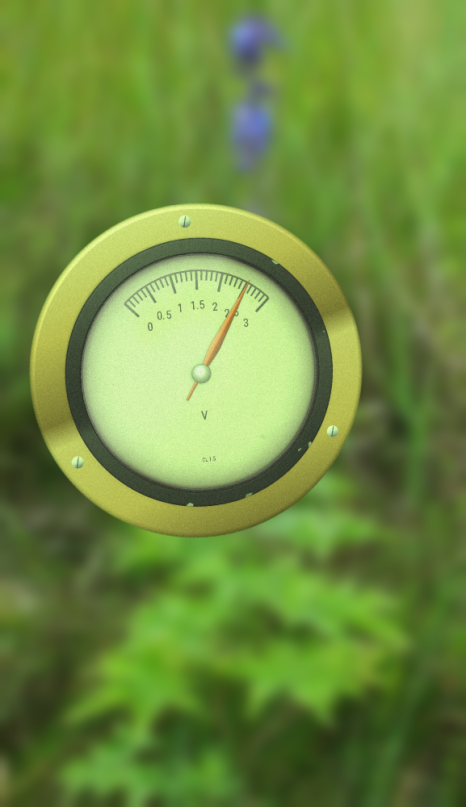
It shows 2.5 V
